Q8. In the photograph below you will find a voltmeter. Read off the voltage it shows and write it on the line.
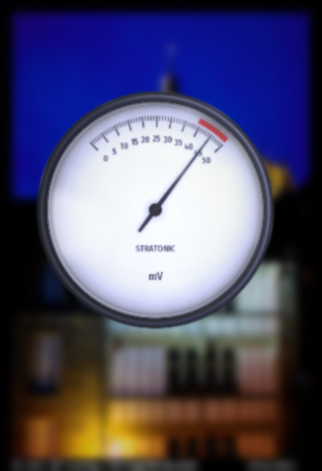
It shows 45 mV
